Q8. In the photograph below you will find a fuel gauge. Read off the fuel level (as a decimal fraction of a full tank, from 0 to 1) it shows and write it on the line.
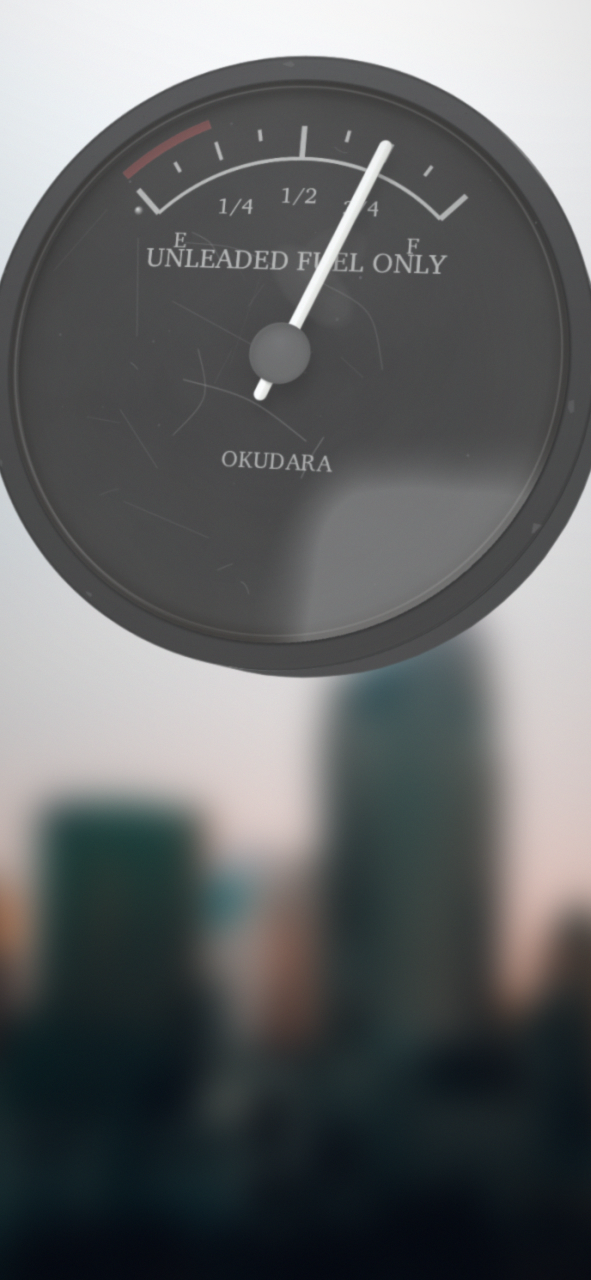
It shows 0.75
